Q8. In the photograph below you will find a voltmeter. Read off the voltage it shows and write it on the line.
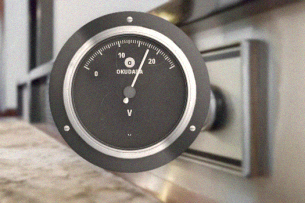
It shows 17.5 V
